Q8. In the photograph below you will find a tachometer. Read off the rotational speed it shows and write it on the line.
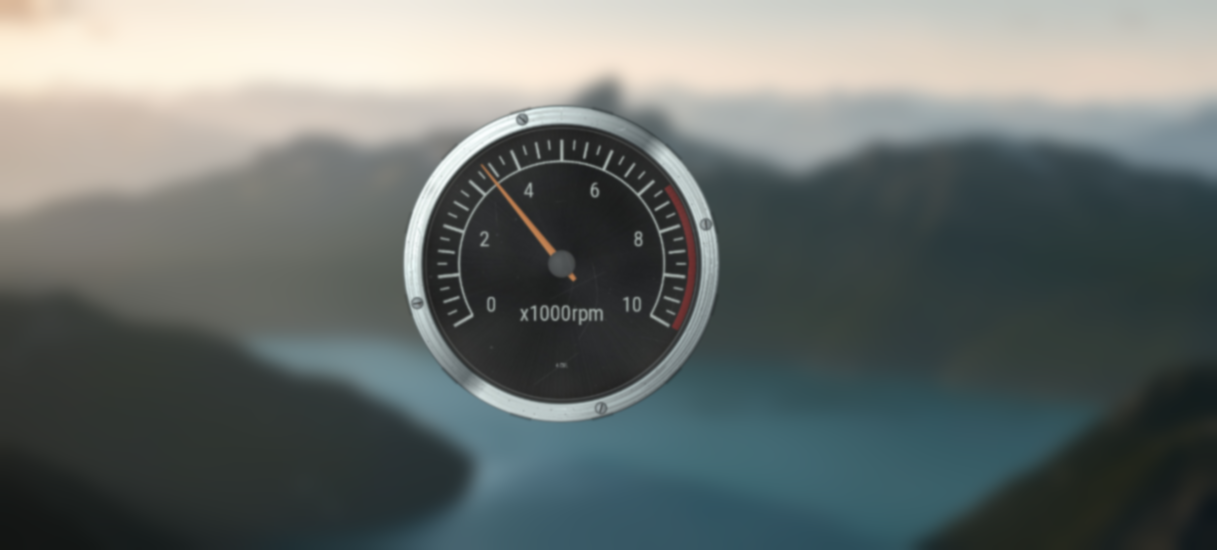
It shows 3375 rpm
